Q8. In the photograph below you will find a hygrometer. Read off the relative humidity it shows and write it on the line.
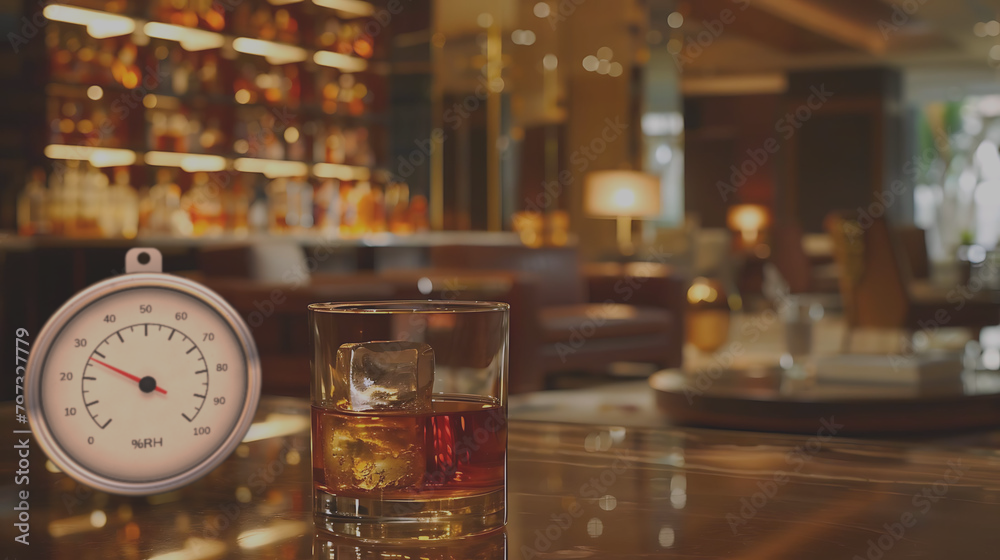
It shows 27.5 %
